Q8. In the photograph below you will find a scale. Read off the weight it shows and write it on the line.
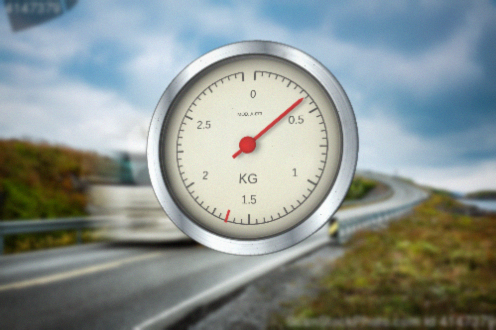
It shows 0.4 kg
